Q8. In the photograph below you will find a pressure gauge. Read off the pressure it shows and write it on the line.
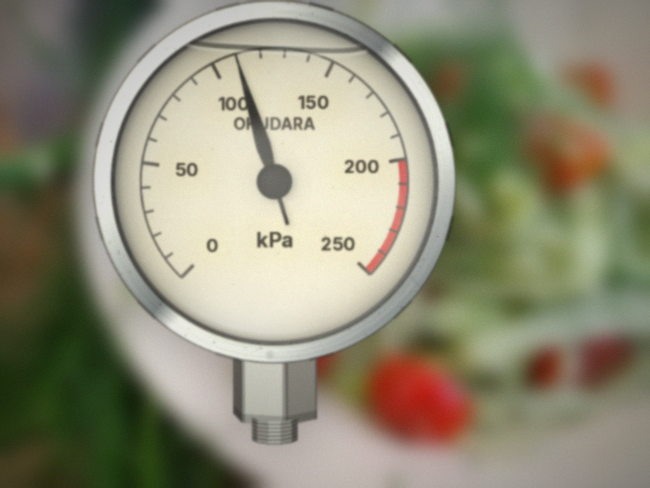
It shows 110 kPa
